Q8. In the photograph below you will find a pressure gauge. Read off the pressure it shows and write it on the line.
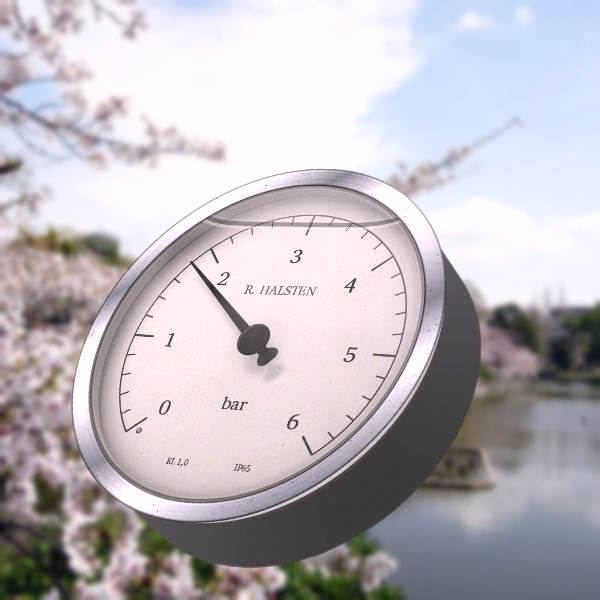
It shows 1.8 bar
